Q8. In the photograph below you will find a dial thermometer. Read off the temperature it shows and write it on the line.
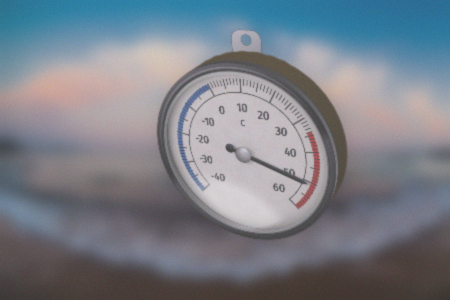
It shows 50 °C
